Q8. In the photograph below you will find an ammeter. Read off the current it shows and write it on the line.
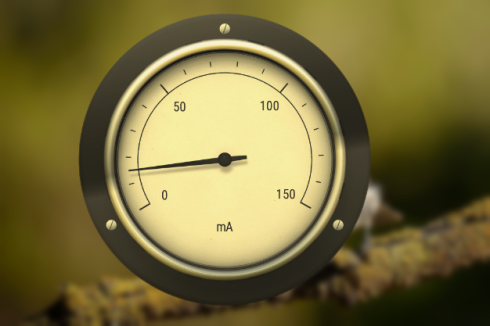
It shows 15 mA
